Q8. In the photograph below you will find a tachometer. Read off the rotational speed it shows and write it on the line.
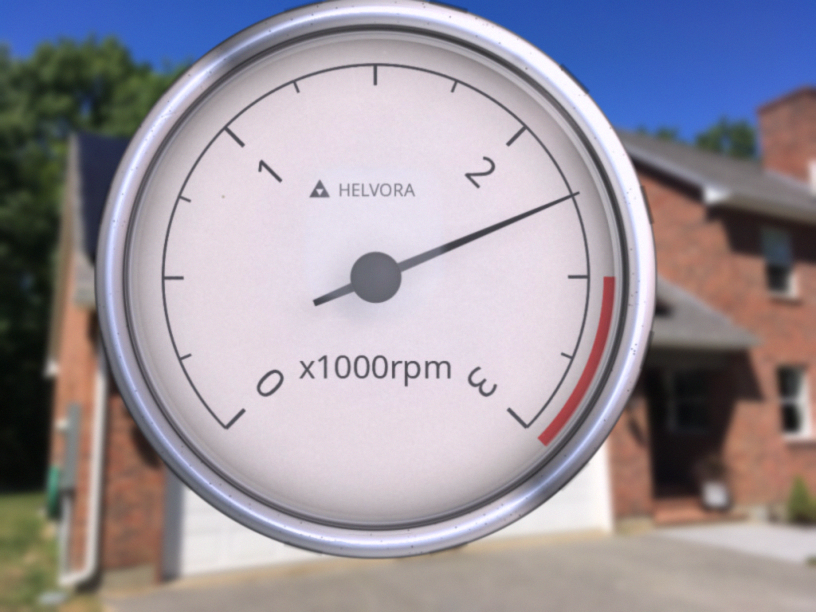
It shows 2250 rpm
